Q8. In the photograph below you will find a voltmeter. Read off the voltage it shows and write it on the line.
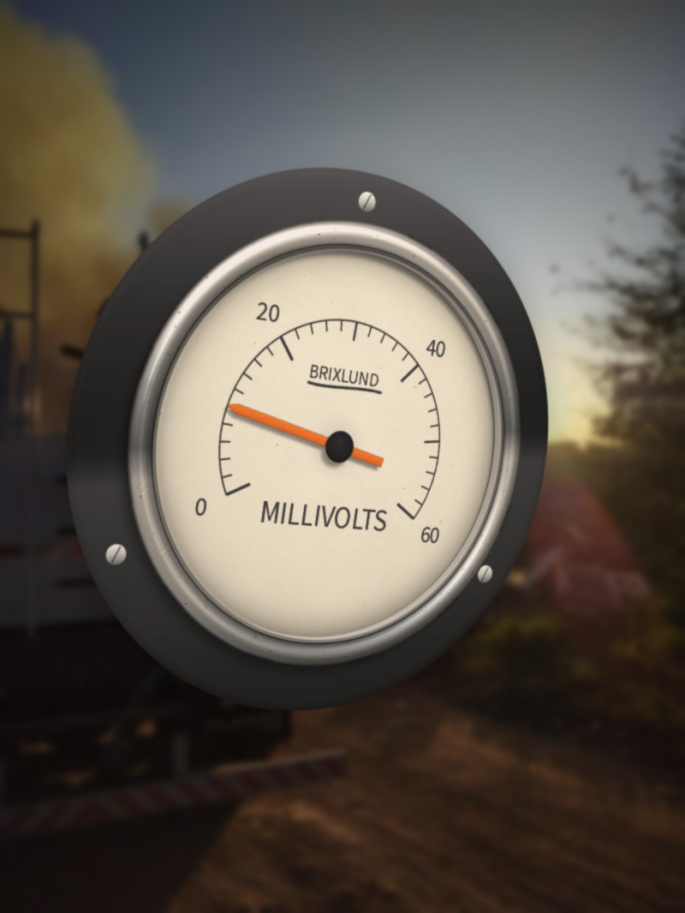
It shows 10 mV
